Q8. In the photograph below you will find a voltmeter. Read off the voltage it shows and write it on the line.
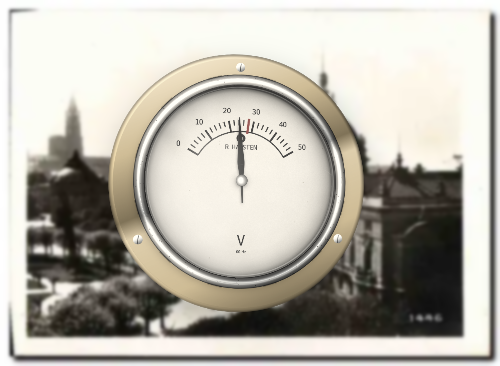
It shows 24 V
